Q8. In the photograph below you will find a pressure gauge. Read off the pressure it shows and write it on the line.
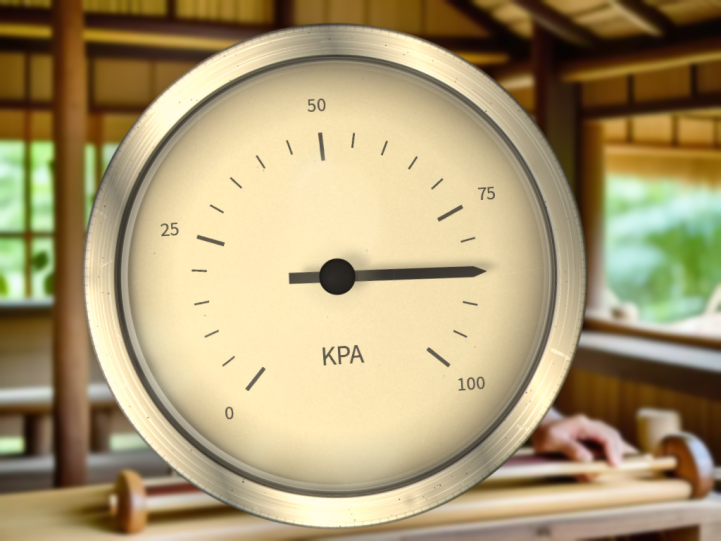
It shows 85 kPa
